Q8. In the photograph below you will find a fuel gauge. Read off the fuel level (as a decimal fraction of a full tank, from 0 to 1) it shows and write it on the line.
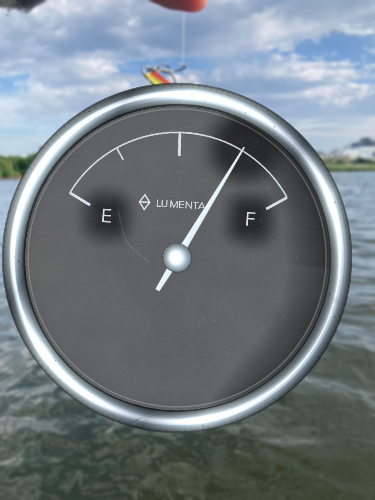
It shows 0.75
